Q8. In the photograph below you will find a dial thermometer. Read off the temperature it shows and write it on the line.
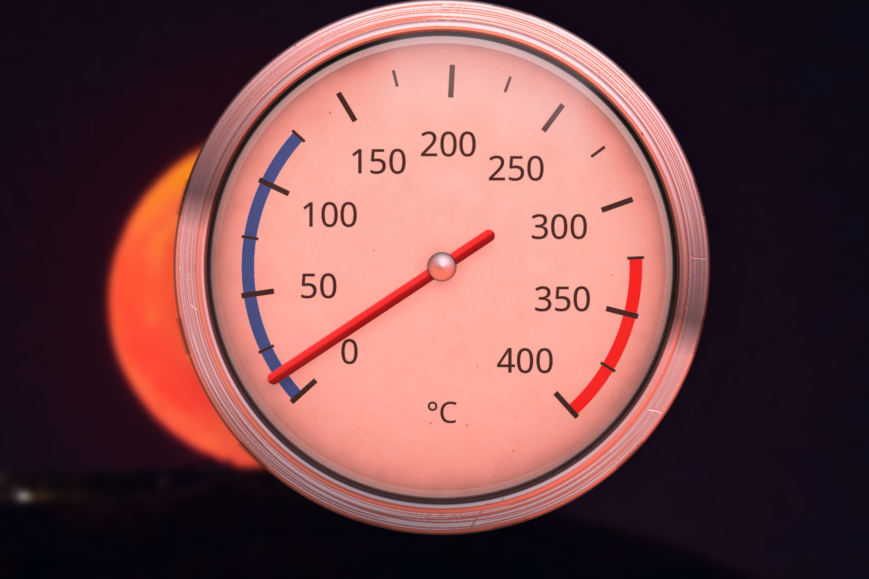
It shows 12.5 °C
